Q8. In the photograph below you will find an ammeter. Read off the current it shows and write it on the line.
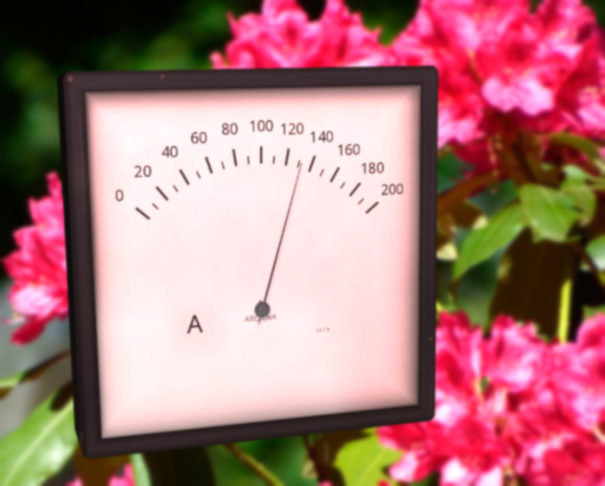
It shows 130 A
